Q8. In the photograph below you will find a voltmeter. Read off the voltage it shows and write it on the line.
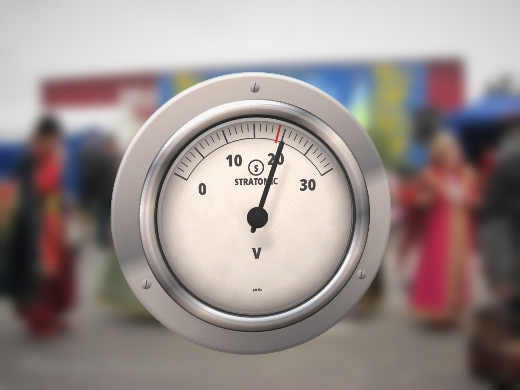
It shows 20 V
